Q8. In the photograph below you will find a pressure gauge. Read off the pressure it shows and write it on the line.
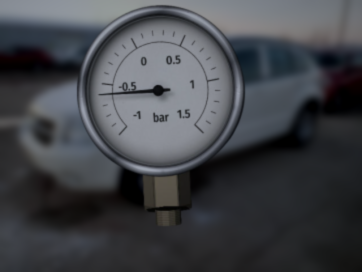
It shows -0.6 bar
